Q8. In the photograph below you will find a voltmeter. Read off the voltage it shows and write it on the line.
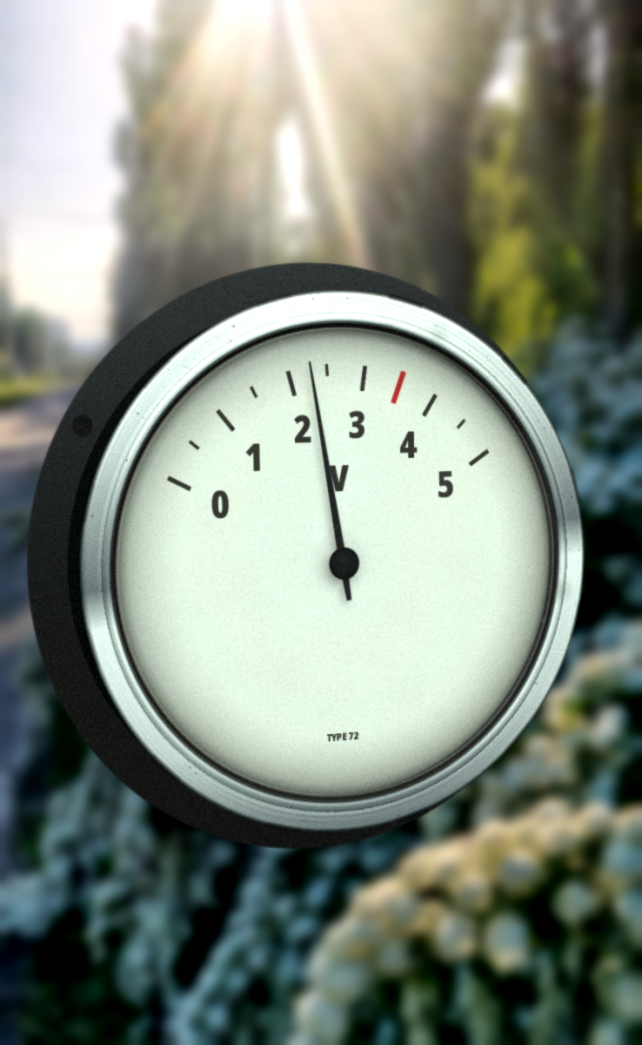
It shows 2.25 V
